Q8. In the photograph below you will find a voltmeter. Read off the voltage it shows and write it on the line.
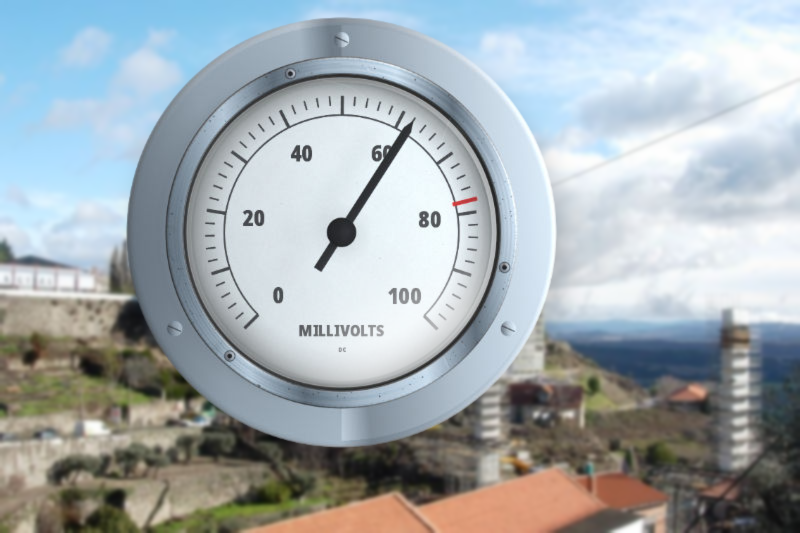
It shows 62 mV
